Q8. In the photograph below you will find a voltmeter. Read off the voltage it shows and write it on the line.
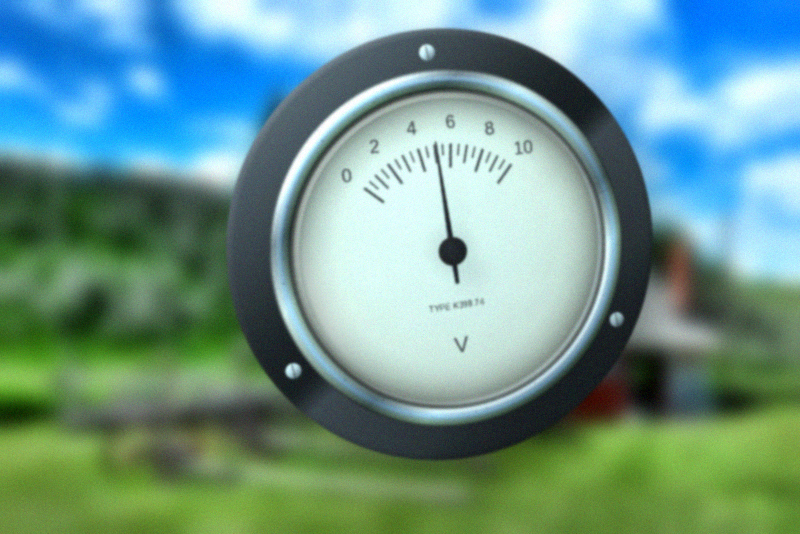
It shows 5 V
